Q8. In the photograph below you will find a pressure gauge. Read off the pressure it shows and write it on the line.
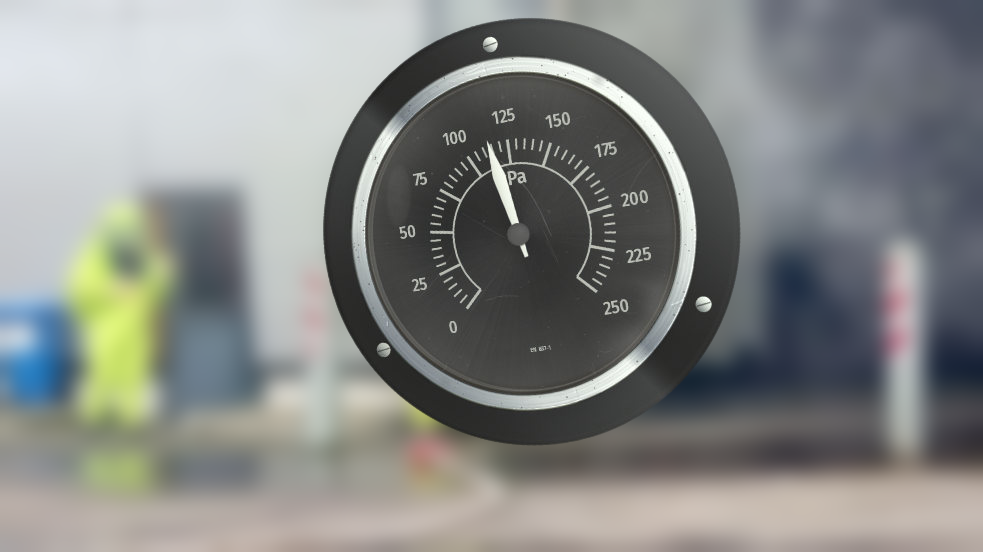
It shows 115 kPa
